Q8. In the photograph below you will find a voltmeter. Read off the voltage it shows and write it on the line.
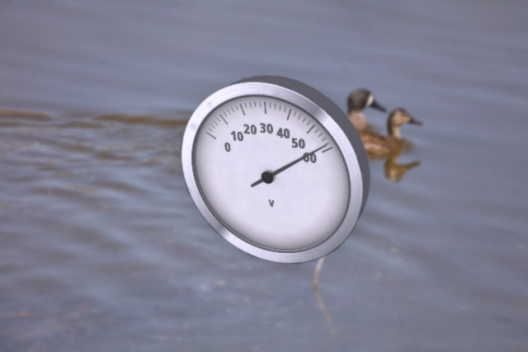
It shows 58 V
